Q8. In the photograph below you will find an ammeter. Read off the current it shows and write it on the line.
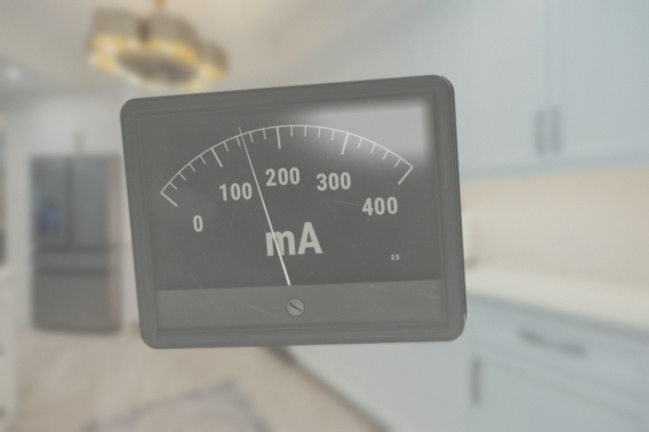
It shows 150 mA
